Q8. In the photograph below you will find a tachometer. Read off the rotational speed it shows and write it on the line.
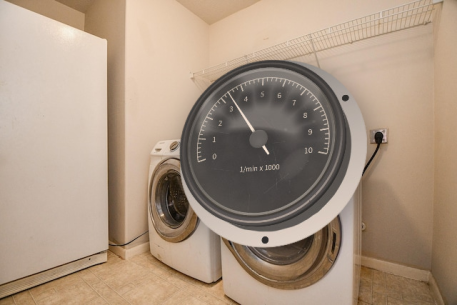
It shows 3400 rpm
